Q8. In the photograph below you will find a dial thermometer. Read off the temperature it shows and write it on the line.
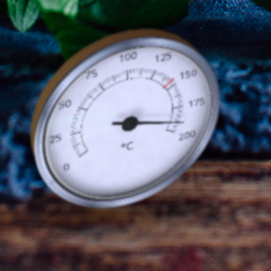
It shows 187.5 °C
